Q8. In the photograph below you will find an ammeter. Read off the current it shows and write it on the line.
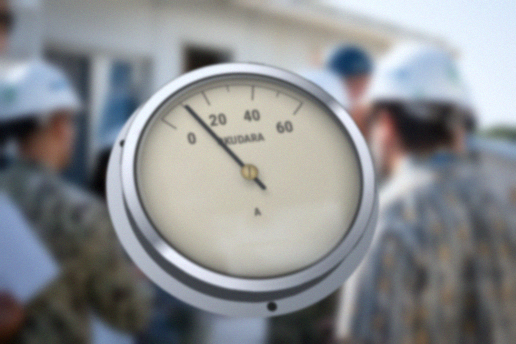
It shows 10 A
